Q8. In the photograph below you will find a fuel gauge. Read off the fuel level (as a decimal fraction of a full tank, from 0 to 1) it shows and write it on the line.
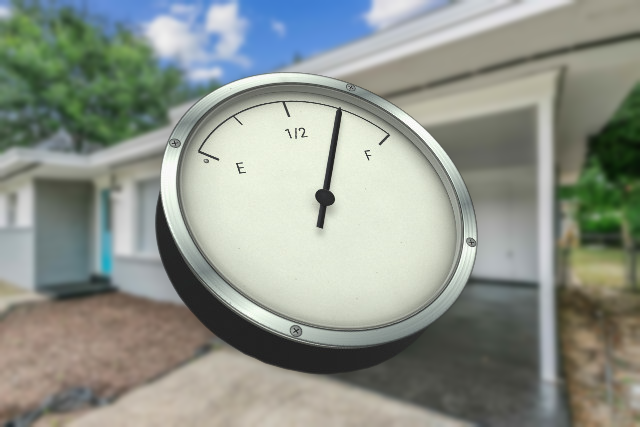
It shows 0.75
